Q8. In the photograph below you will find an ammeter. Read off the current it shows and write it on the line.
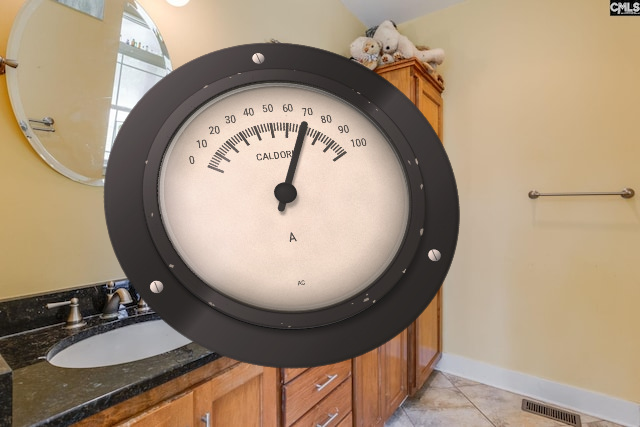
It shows 70 A
